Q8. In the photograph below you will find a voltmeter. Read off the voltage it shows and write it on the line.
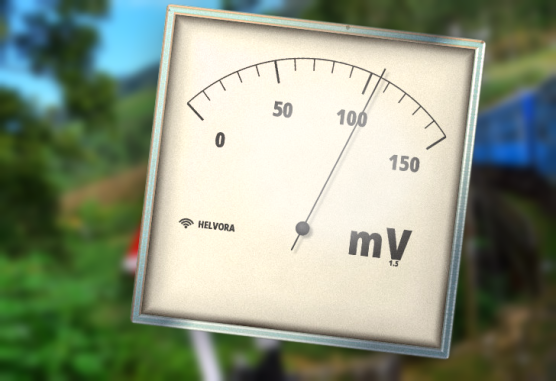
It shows 105 mV
